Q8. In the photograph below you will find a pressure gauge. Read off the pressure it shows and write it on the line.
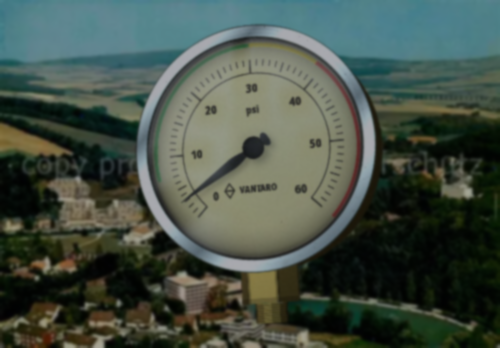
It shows 3 psi
